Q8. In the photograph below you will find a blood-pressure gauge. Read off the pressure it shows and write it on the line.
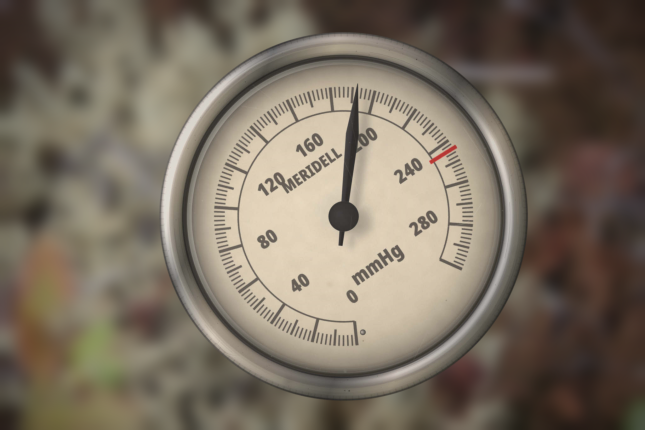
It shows 192 mmHg
